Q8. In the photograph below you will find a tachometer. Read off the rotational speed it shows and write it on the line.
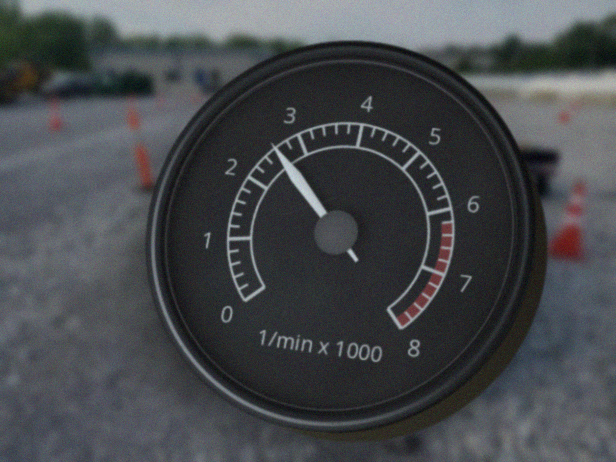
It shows 2600 rpm
